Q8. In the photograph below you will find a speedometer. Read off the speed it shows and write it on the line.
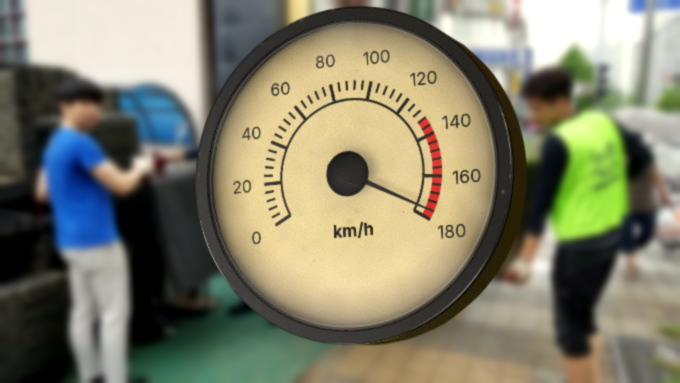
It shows 176 km/h
